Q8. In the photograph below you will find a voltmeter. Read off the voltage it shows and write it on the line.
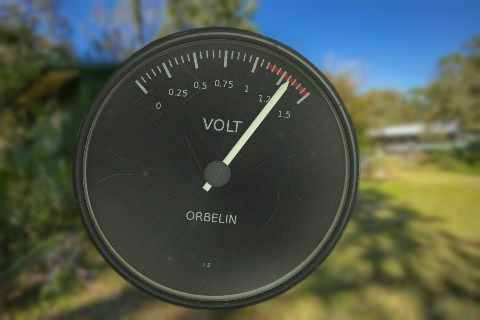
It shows 1.3 V
